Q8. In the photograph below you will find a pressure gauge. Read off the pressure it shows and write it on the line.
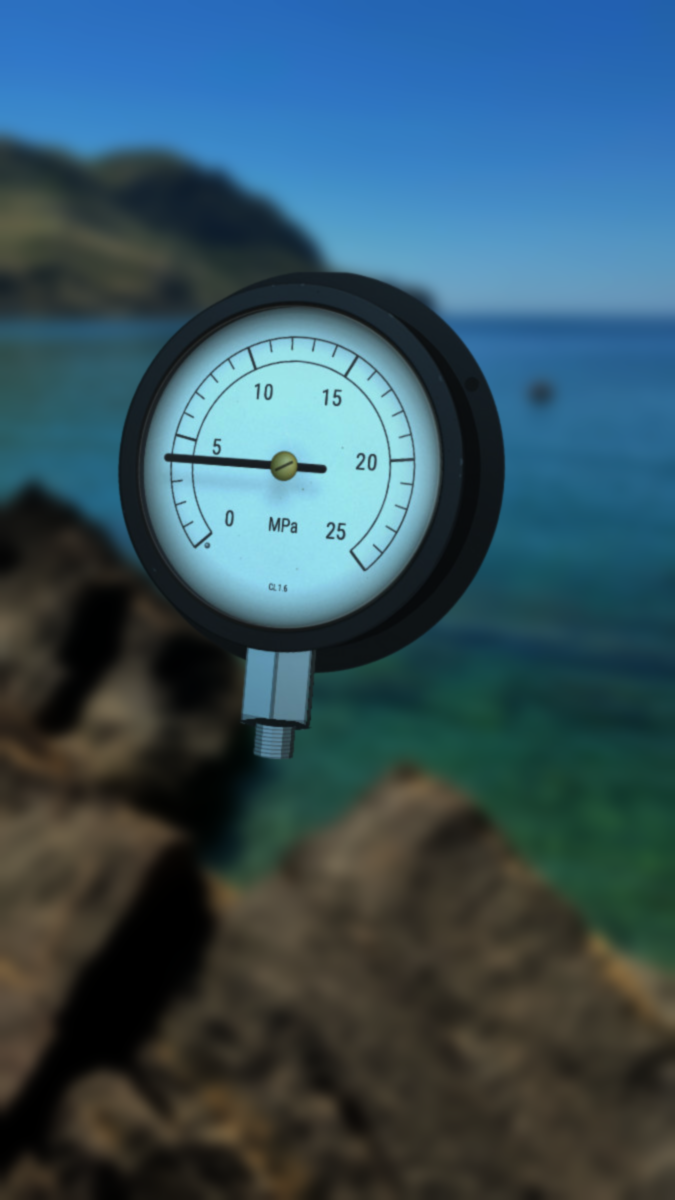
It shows 4 MPa
